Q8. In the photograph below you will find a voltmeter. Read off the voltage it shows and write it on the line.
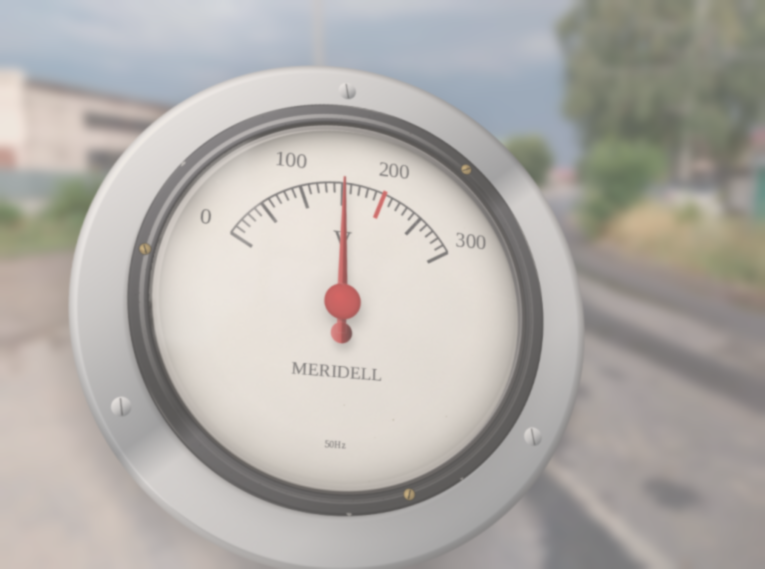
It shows 150 V
